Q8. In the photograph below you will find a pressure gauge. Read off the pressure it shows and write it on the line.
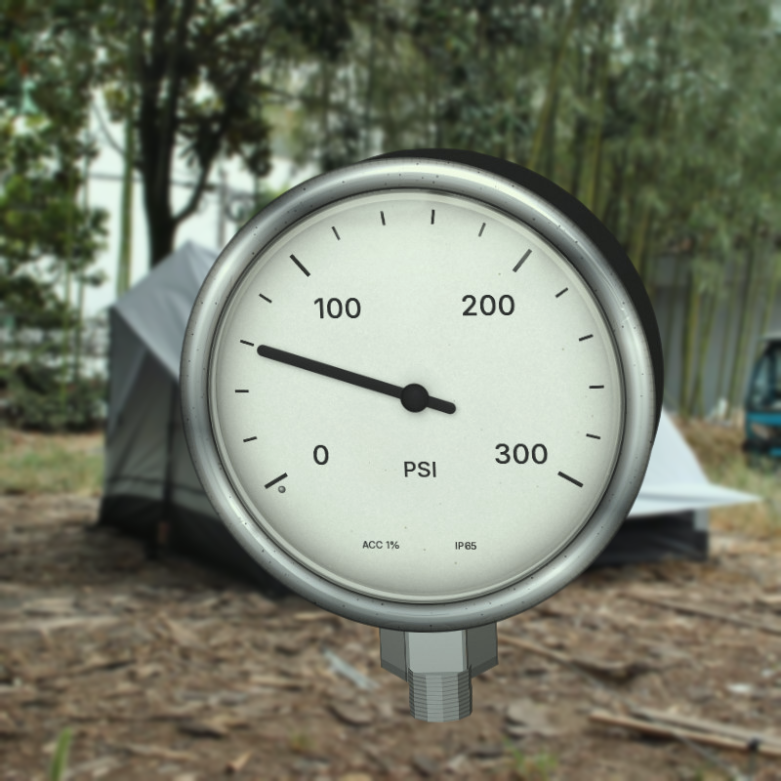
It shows 60 psi
